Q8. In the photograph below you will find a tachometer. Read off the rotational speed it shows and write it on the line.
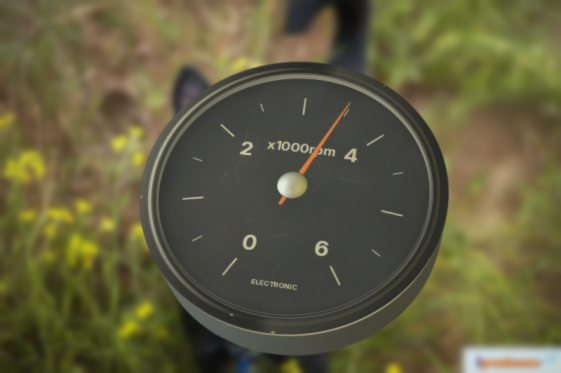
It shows 3500 rpm
